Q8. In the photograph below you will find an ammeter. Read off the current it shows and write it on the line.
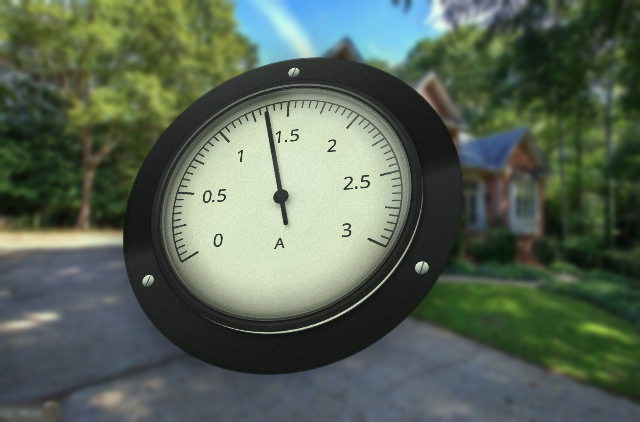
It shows 1.35 A
